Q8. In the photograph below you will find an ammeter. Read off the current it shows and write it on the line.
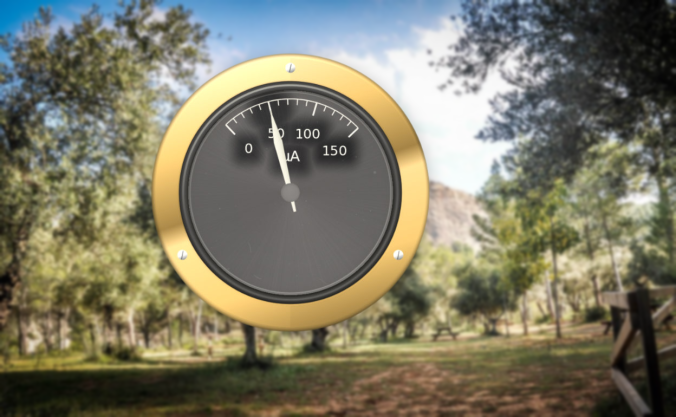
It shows 50 µA
